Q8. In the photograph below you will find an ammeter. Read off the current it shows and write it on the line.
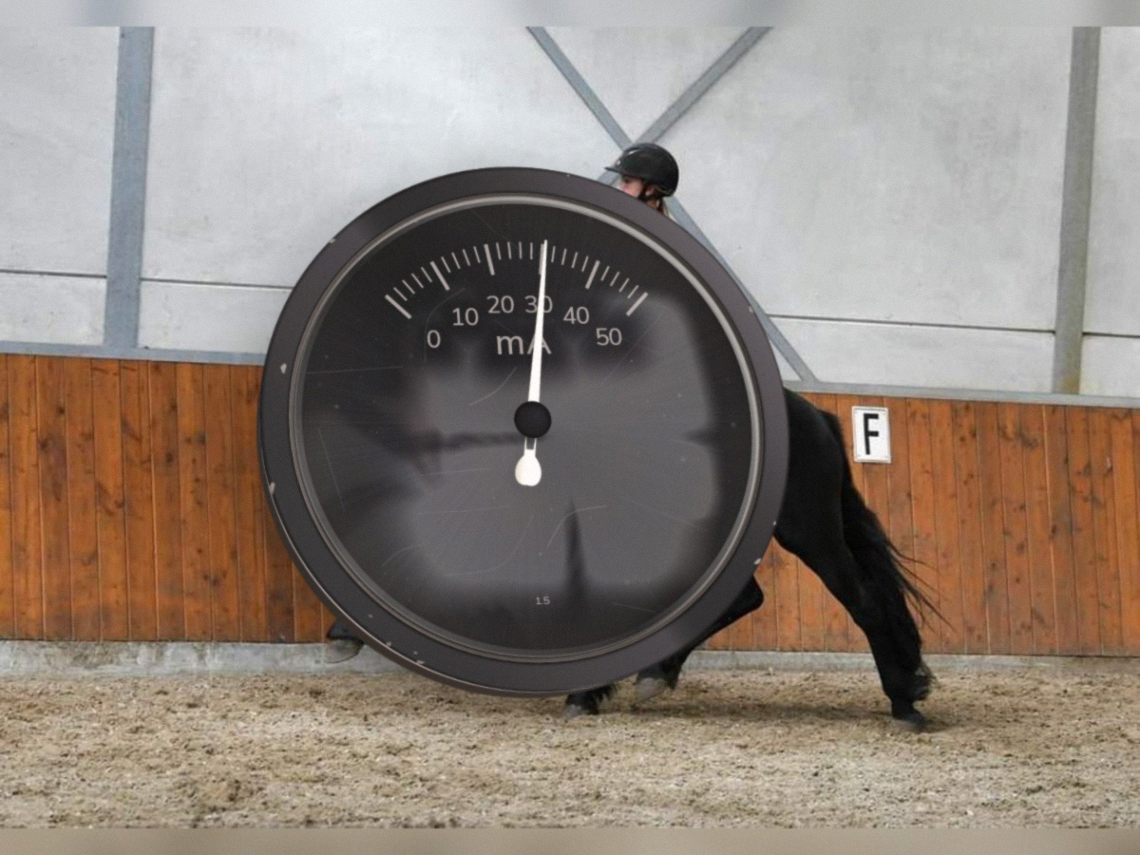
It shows 30 mA
